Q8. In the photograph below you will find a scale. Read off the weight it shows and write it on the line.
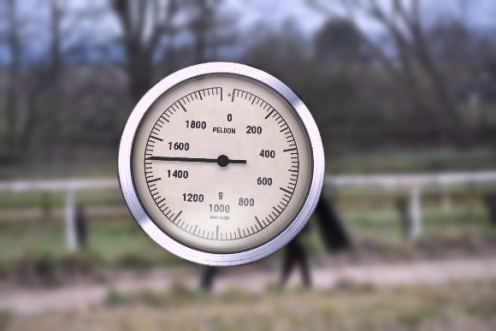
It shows 1500 g
